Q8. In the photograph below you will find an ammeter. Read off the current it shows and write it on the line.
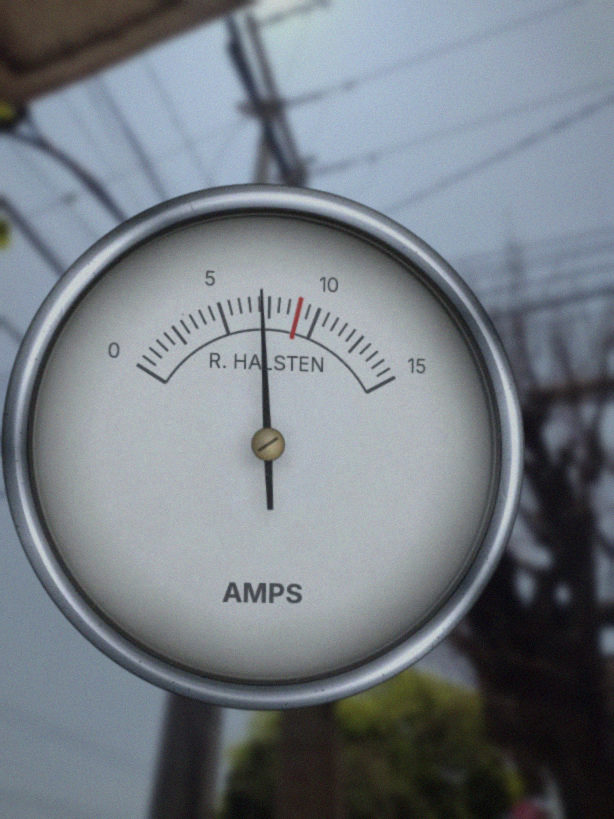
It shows 7 A
